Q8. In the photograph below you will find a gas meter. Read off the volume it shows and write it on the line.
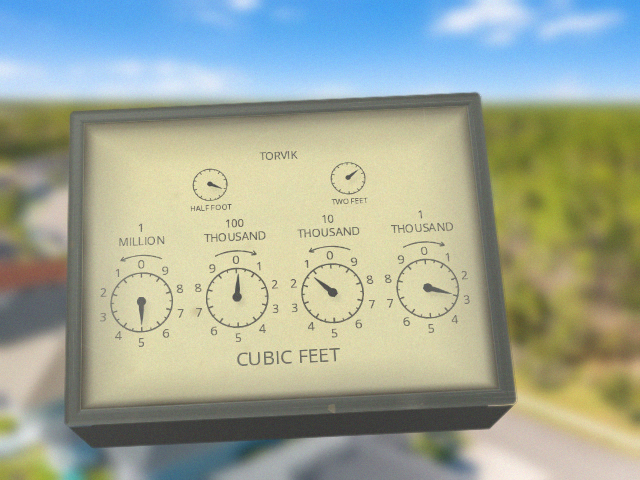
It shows 501300 ft³
